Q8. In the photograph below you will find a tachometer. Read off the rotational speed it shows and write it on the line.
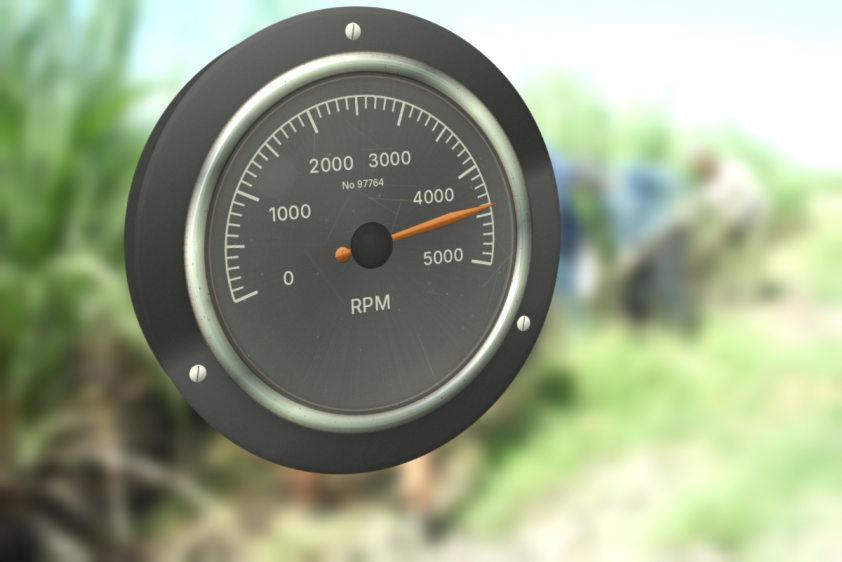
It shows 4400 rpm
